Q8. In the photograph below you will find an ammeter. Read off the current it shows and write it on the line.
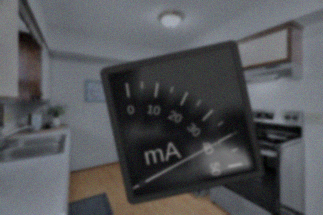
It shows 40 mA
